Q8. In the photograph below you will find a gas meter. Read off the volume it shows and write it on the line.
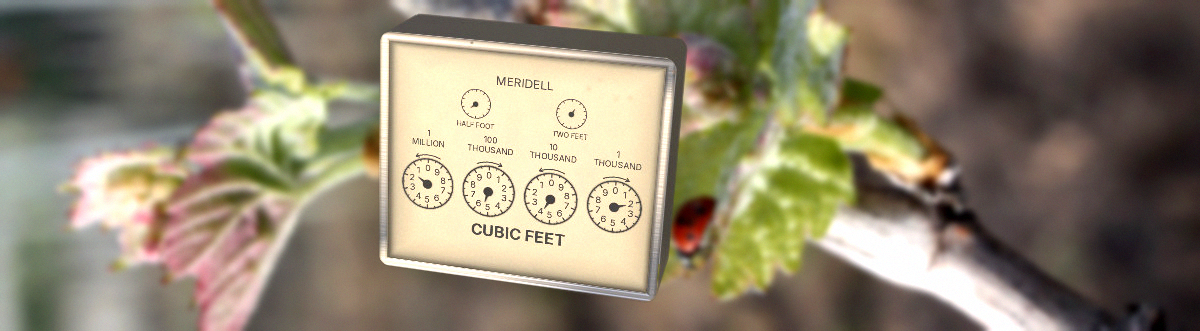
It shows 154200 ft³
